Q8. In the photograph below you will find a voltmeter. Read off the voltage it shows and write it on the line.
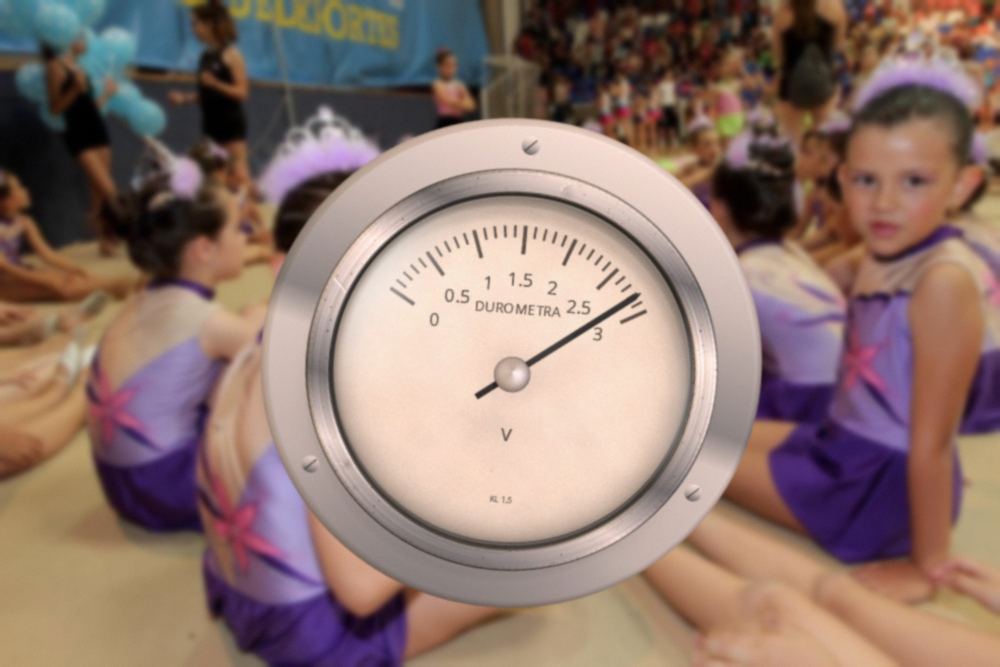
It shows 2.8 V
